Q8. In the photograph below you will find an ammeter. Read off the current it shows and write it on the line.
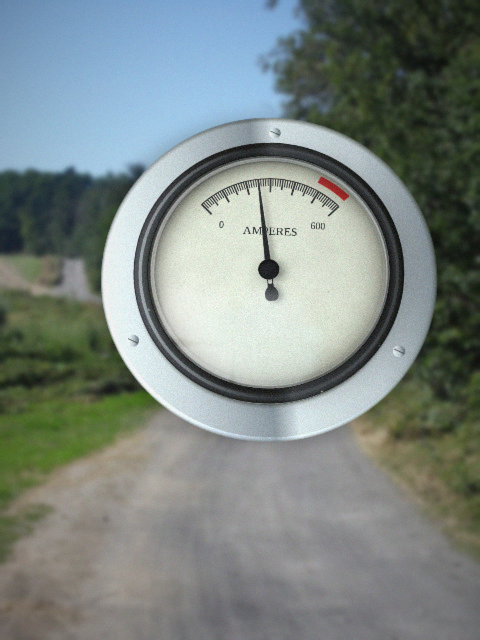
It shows 250 A
